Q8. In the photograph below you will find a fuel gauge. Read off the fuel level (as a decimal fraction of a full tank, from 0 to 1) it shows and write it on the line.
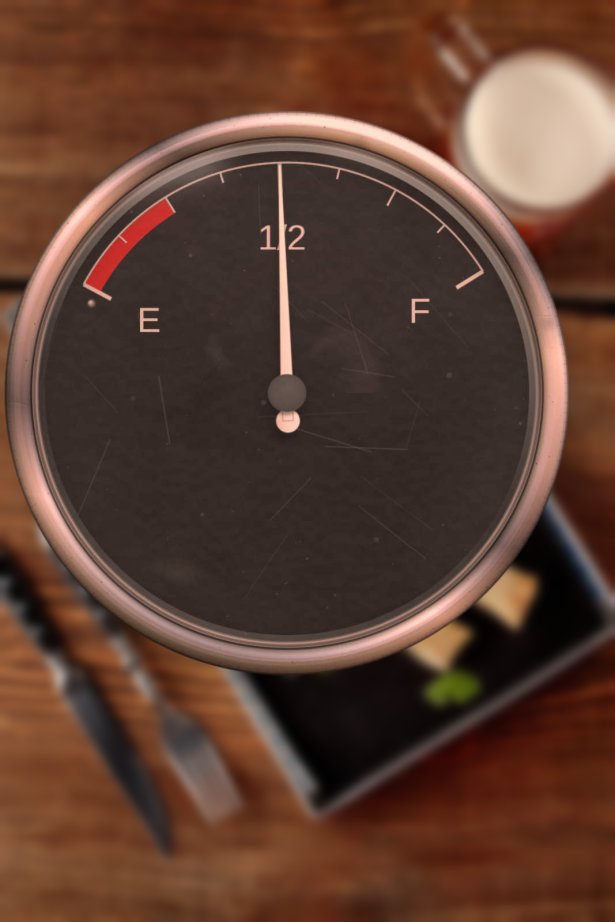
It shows 0.5
